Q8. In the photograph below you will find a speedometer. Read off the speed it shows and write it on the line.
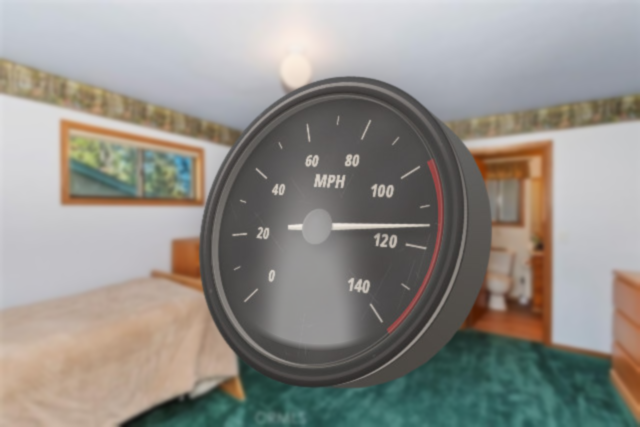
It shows 115 mph
